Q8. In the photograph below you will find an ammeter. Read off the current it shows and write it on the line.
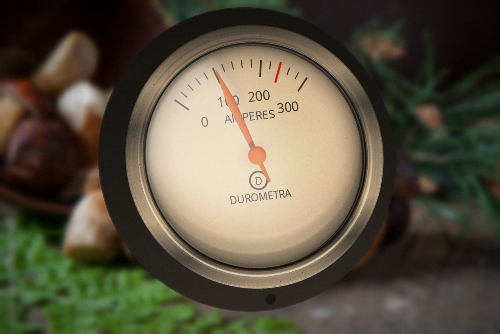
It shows 100 A
